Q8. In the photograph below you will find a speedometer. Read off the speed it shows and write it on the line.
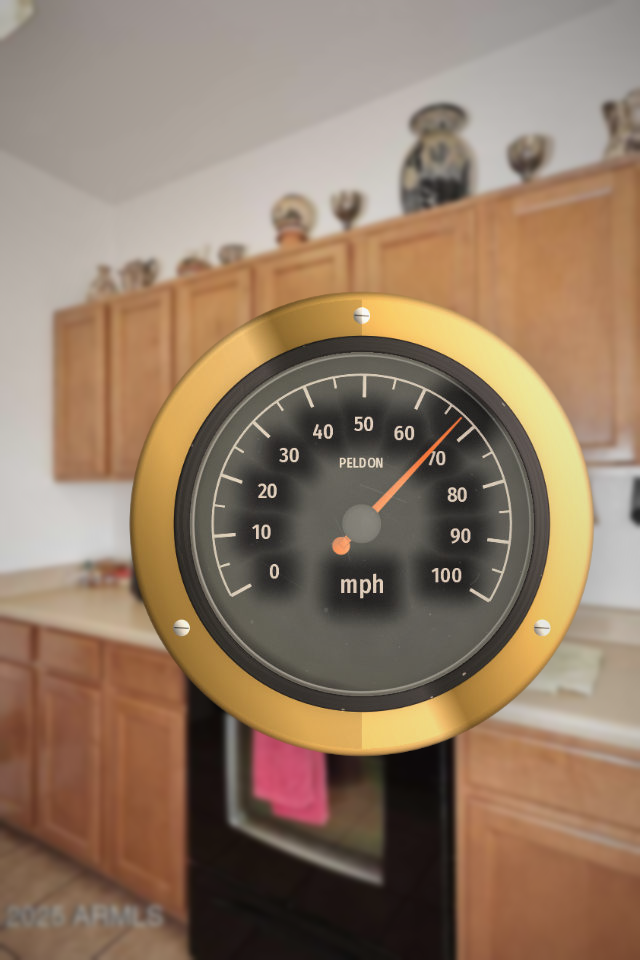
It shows 67.5 mph
